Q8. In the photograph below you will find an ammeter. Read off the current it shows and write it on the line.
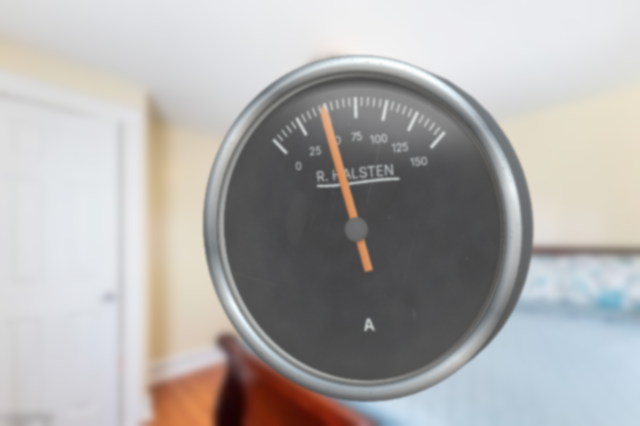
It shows 50 A
